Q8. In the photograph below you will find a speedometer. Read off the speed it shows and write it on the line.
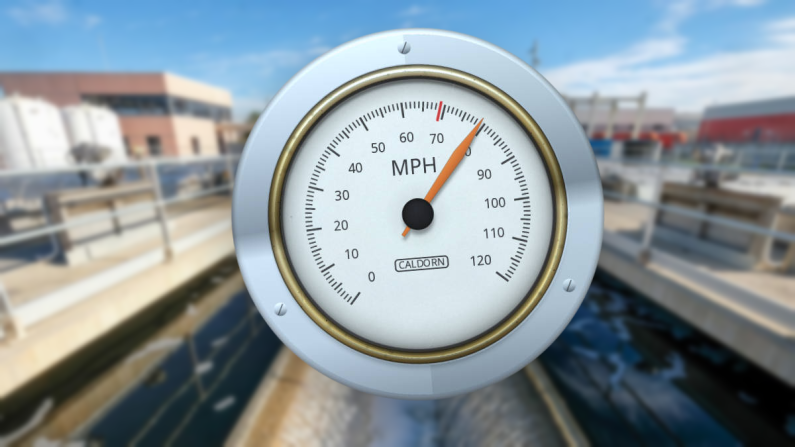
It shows 79 mph
